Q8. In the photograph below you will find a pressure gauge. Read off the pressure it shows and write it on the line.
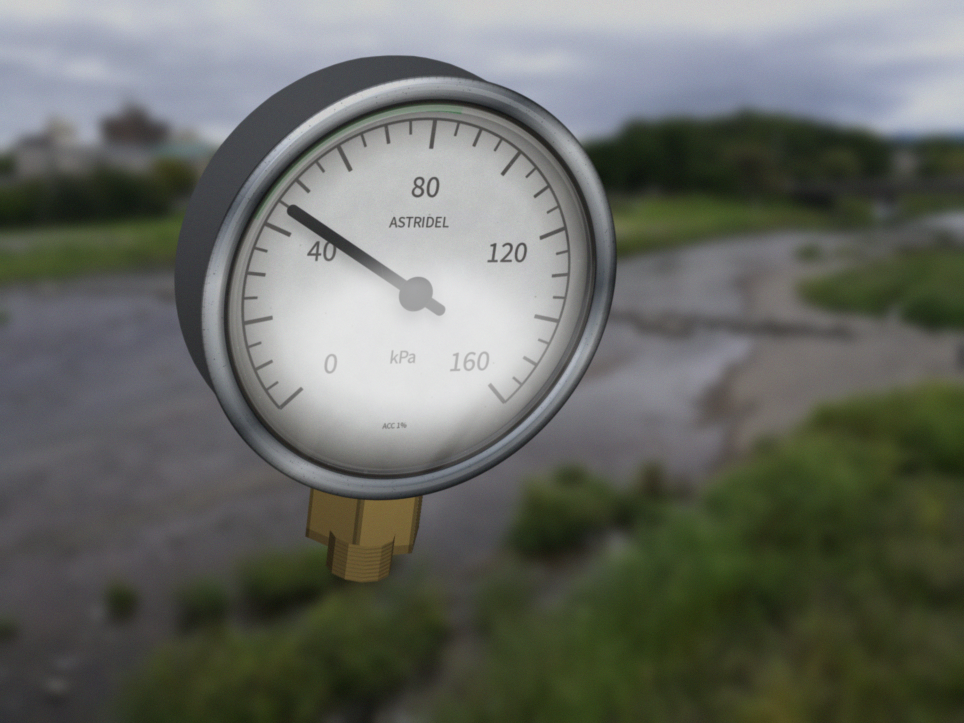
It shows 45 kPa
